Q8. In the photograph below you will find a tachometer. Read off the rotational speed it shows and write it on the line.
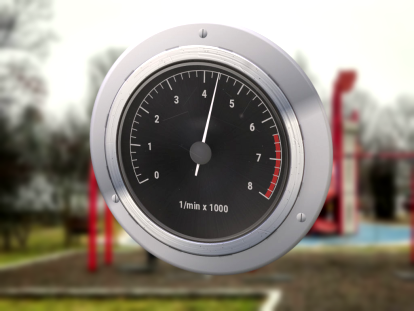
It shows 4400 rpm
